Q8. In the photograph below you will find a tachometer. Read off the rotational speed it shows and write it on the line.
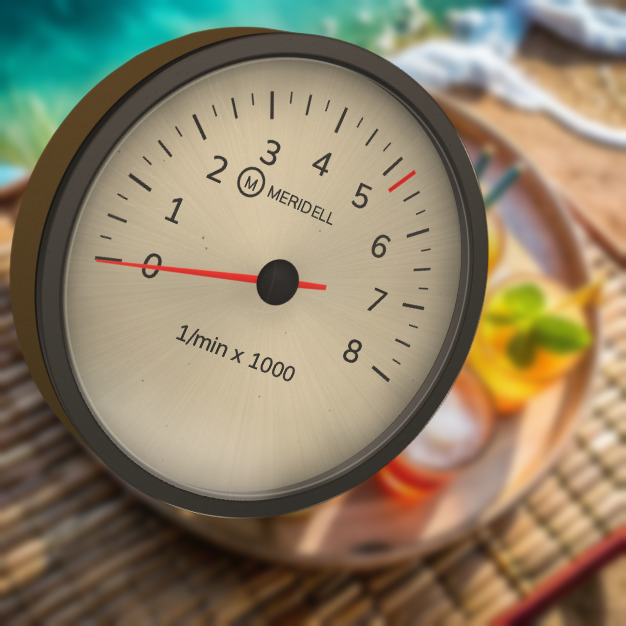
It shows 0 rpm
